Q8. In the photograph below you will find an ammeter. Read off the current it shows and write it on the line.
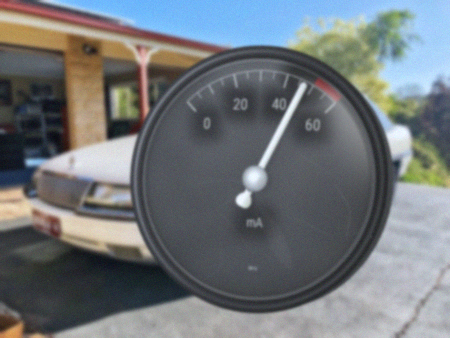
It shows 47.5 mA
